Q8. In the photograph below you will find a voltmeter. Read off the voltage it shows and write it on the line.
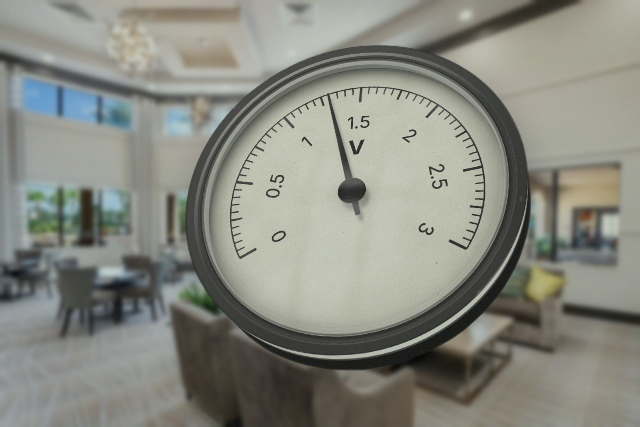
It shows 1.3 V
